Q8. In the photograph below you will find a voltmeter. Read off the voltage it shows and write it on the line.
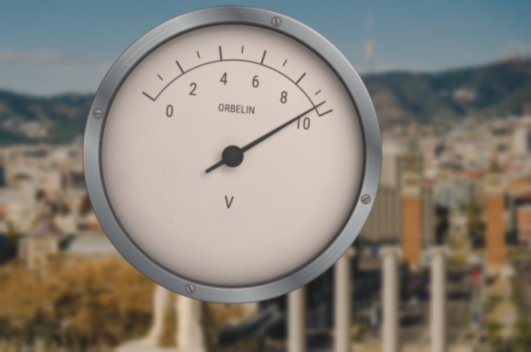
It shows 9.5 V
